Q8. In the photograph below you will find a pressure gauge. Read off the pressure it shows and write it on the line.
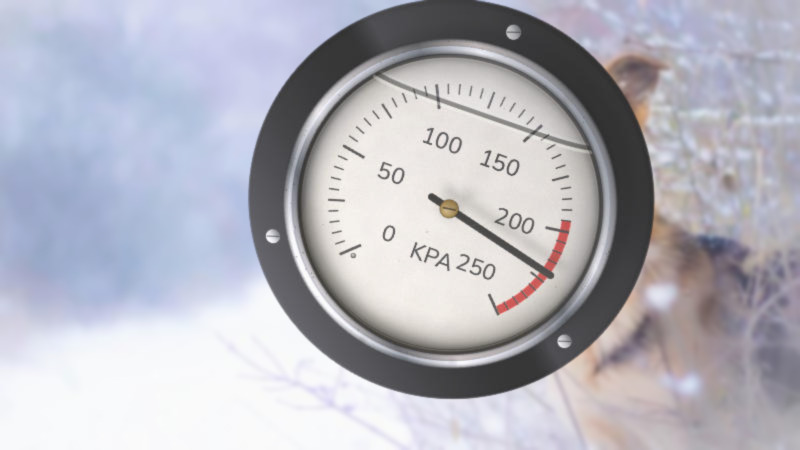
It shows 220 kPa
